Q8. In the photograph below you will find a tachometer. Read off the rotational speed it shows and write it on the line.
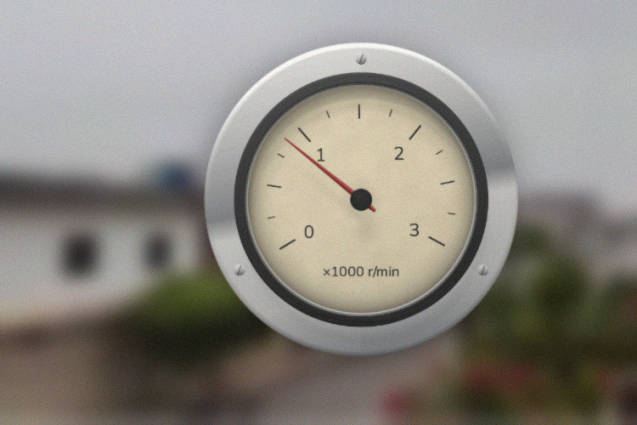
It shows 875 rpm
